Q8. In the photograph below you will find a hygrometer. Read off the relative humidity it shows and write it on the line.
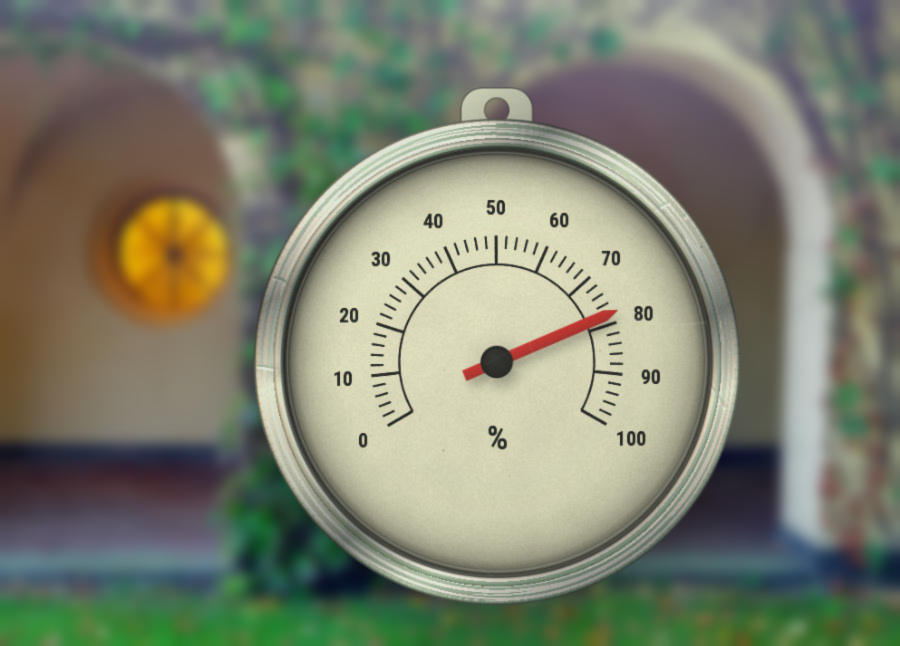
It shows 78 %
